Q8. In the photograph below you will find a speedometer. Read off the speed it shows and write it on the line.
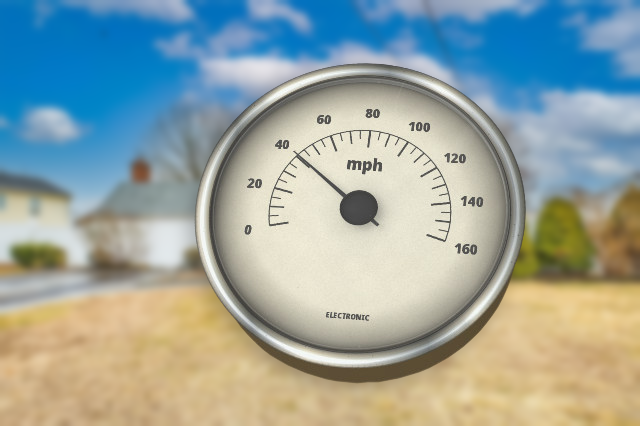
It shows 40 mph
